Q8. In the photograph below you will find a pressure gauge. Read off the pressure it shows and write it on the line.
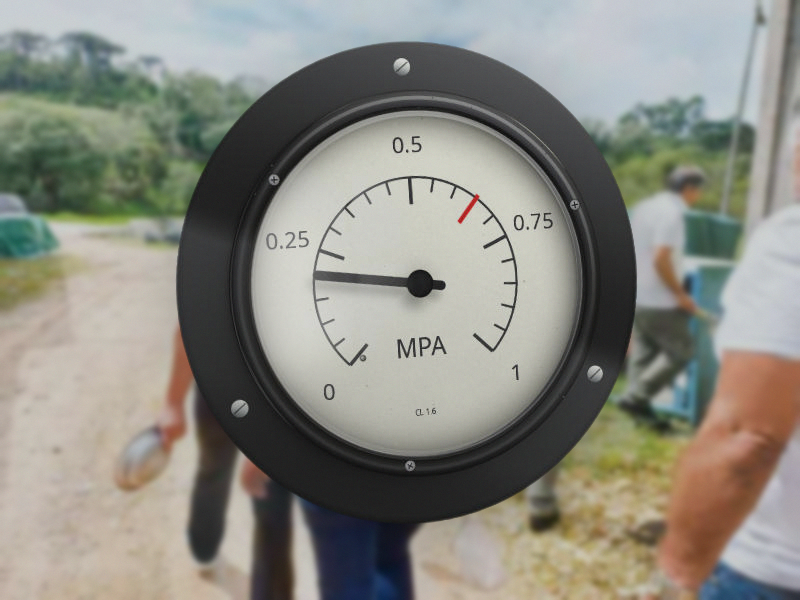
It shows 0.2 MPa
